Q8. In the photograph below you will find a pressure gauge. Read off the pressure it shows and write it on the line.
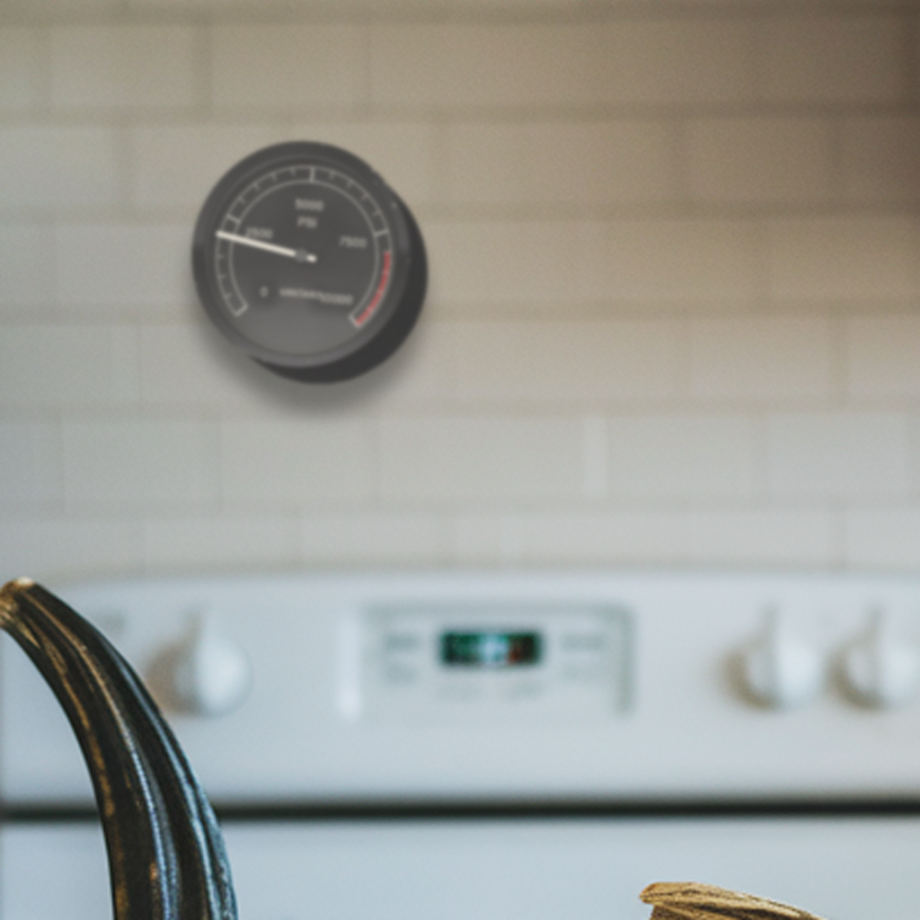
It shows 2000 psi
